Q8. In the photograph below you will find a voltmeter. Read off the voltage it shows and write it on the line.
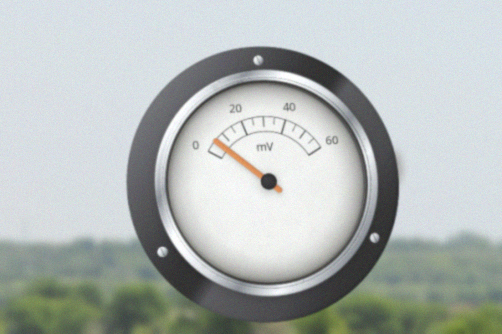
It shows 5 mV
